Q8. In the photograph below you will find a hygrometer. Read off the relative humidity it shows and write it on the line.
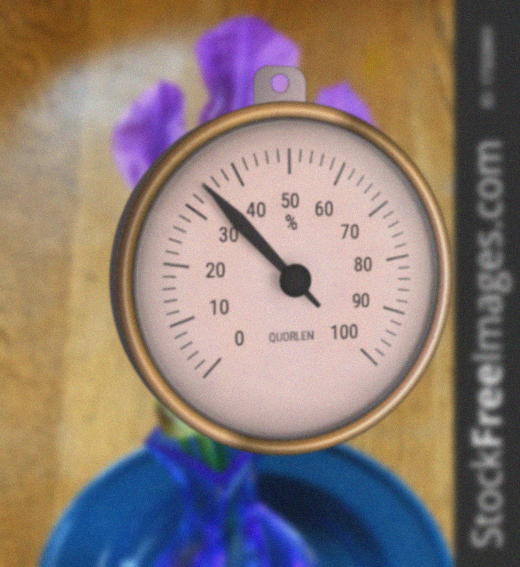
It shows 34 %
